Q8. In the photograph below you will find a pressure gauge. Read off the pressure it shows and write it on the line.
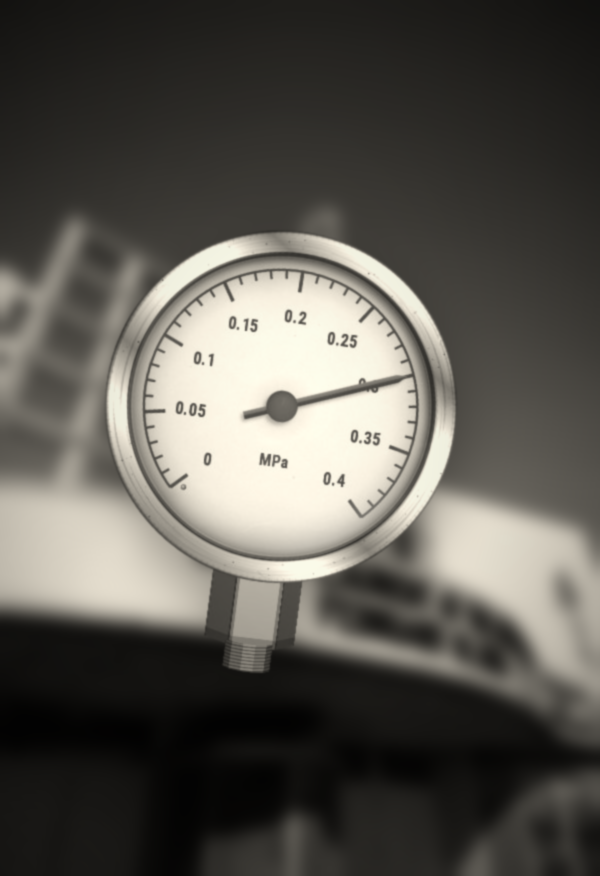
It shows 0.3 MPa
